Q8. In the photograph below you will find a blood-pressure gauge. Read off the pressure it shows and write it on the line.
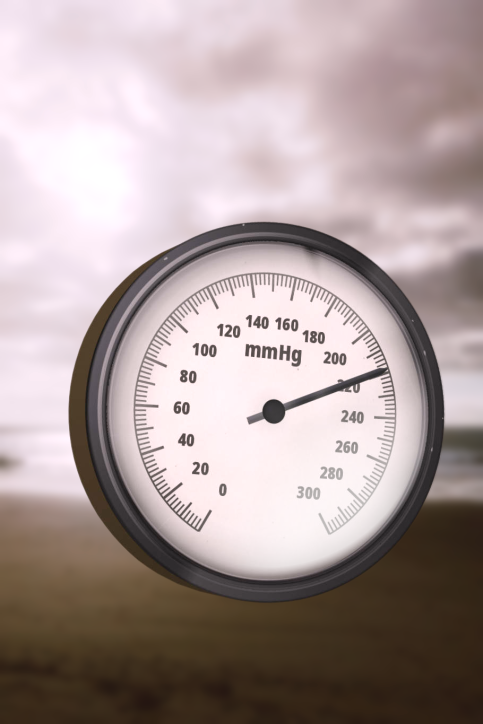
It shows 218 mmHg
